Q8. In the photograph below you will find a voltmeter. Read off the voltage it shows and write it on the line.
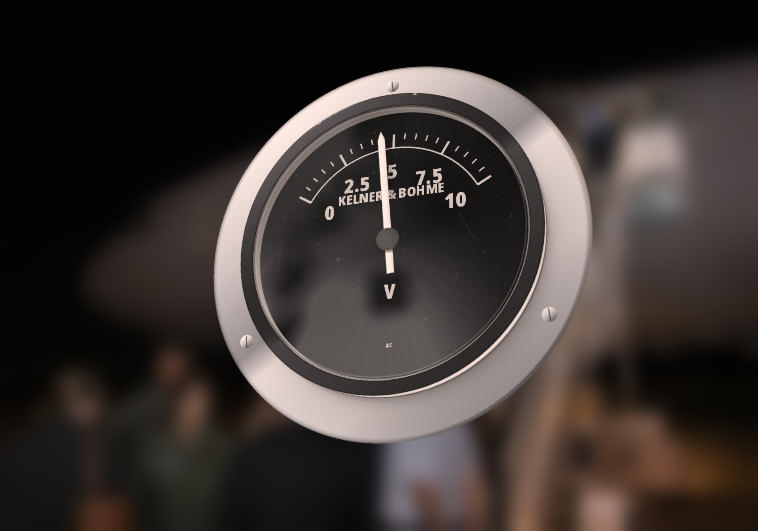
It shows 4.5 V
